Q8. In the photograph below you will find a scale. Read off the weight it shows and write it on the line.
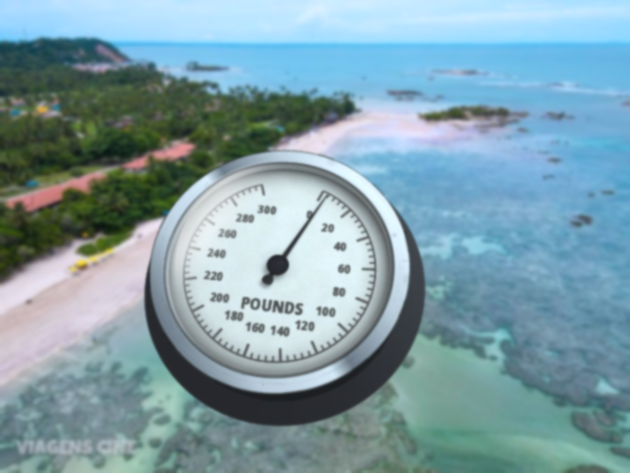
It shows 4 lb
